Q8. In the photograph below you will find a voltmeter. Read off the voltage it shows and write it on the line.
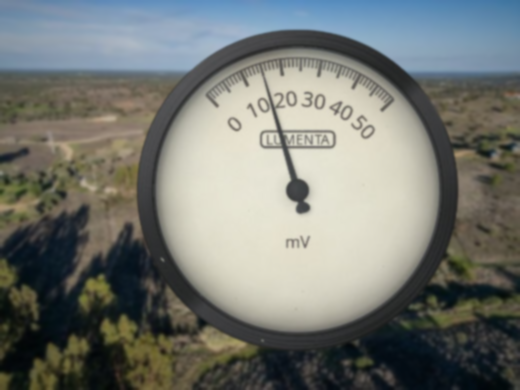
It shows 15 mV
